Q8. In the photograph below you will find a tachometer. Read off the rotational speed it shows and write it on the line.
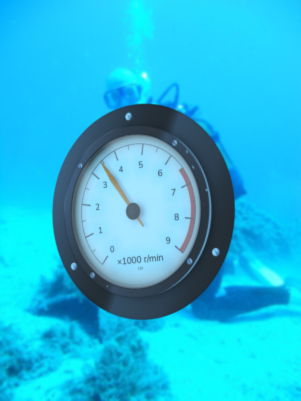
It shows 3500 rpm
